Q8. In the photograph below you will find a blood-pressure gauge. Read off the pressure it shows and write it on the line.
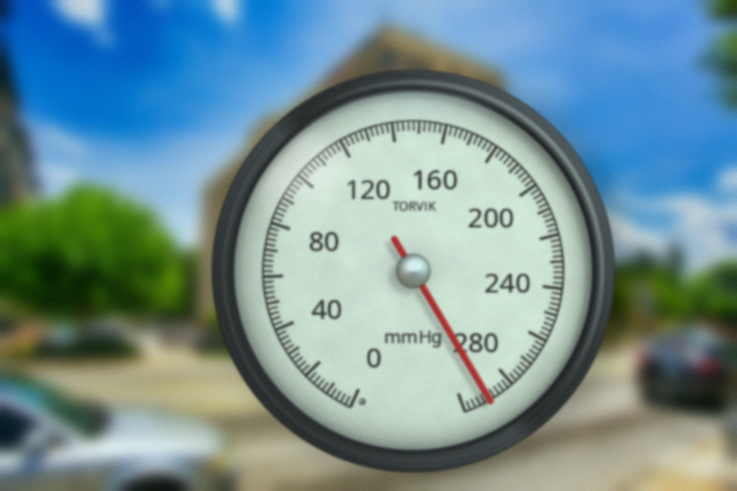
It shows 290 mmHg
